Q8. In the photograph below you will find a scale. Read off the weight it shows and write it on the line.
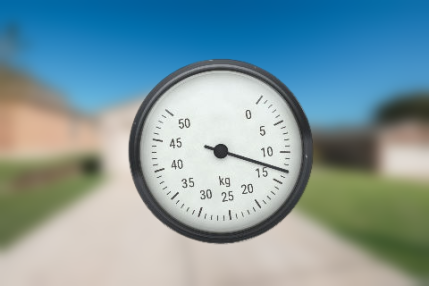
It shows 13 kg
